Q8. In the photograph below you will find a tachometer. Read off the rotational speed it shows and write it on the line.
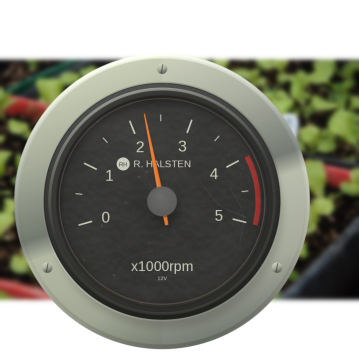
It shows 2250 rpm
